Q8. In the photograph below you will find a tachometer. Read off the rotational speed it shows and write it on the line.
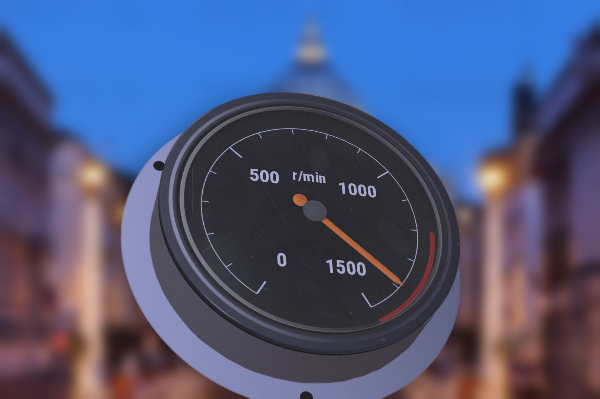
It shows 1400 rpm
